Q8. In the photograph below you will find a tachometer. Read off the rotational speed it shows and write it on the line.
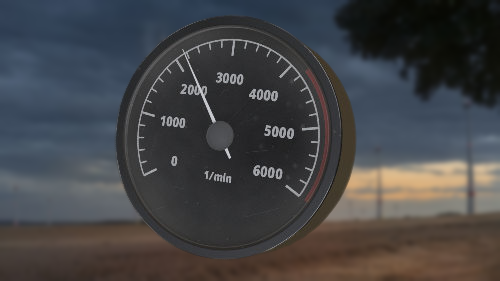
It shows 2200 rpm
